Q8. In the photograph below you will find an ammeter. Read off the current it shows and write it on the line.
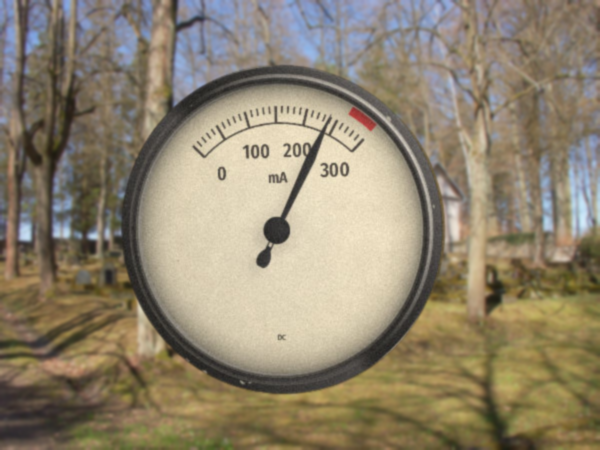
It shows 240 mA
